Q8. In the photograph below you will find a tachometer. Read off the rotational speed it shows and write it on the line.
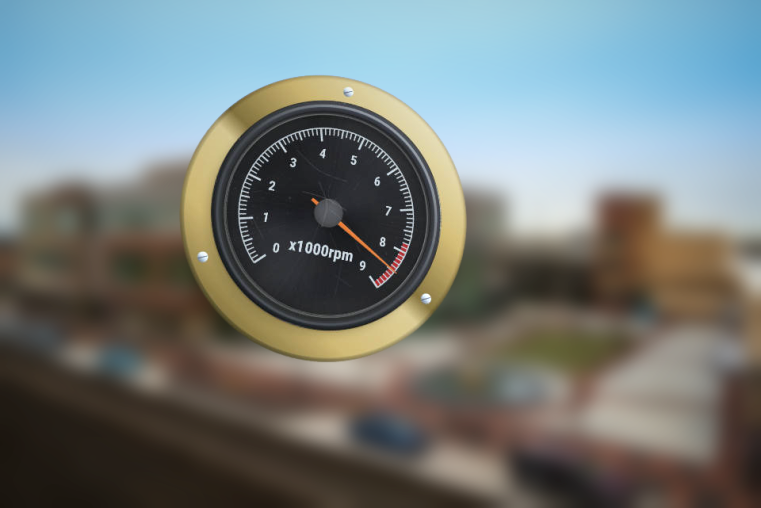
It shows 8500 rpm
